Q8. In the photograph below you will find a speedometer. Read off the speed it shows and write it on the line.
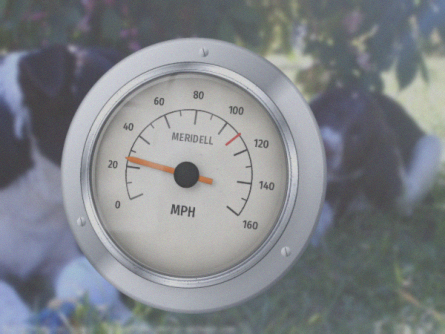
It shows 25 mph
